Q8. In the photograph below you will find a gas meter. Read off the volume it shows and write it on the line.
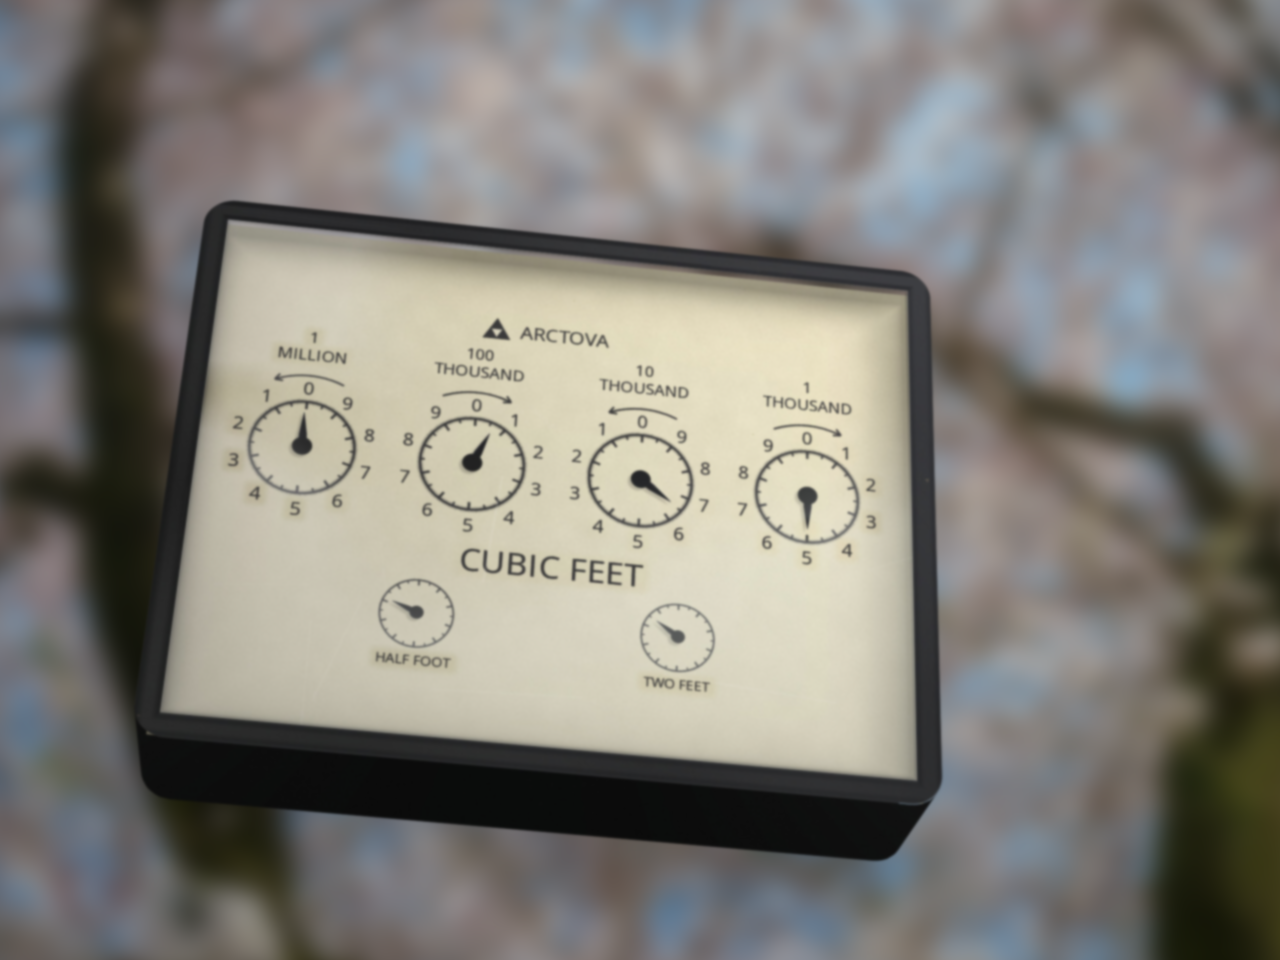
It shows 6500 ft³
